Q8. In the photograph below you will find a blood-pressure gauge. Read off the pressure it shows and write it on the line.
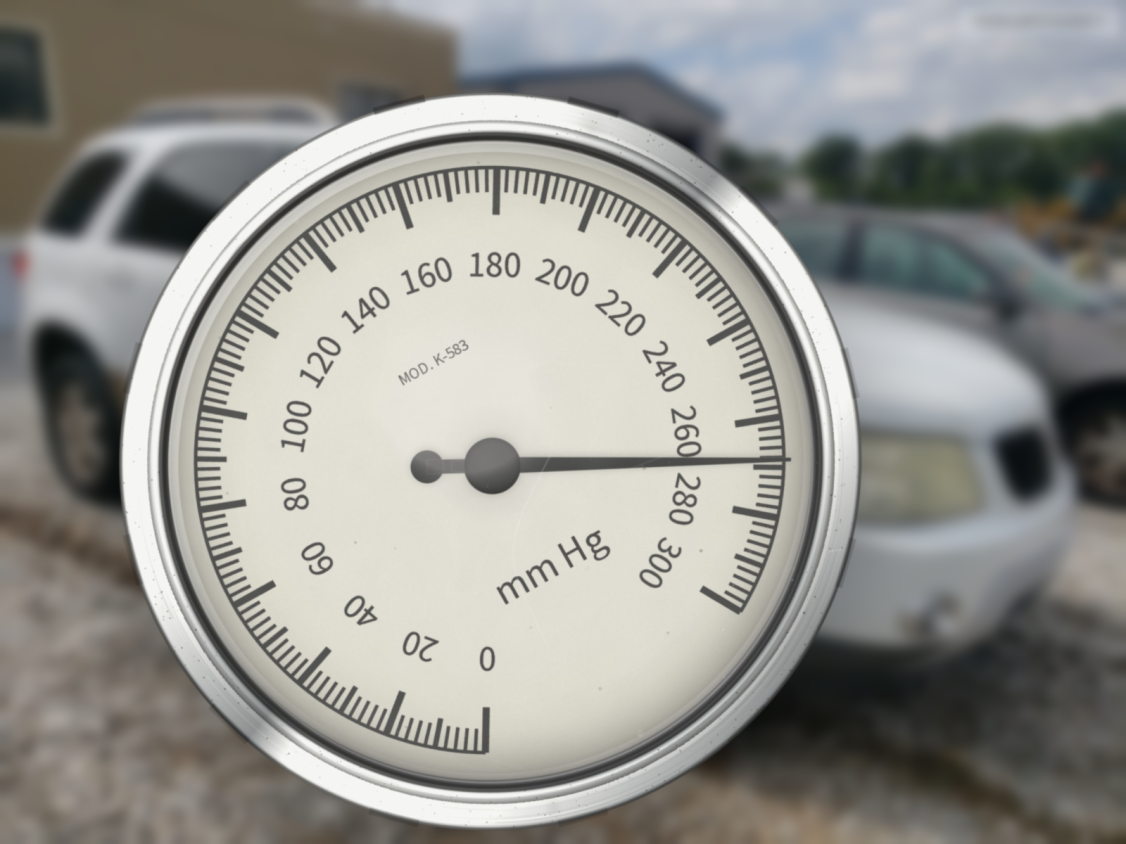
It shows 268 mmHg
